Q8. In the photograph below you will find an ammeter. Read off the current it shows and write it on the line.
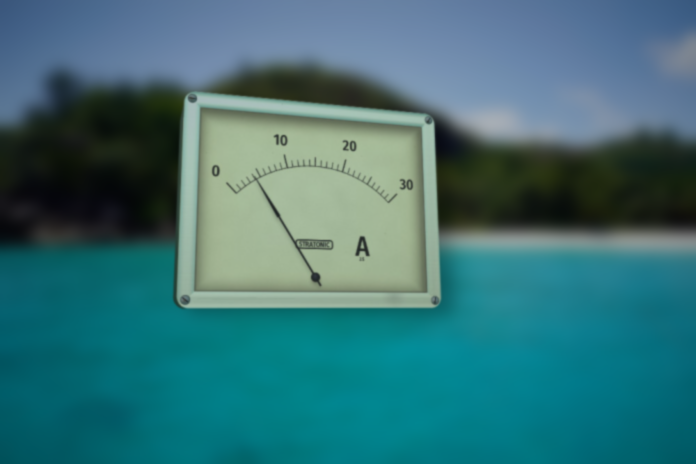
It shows 4 A
